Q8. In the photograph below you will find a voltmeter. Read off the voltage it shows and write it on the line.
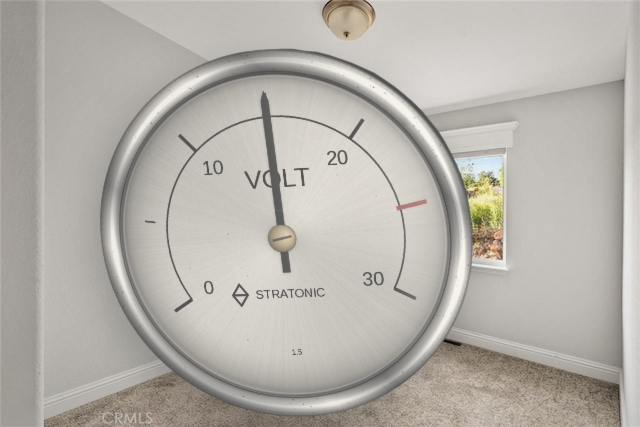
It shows 15 V
